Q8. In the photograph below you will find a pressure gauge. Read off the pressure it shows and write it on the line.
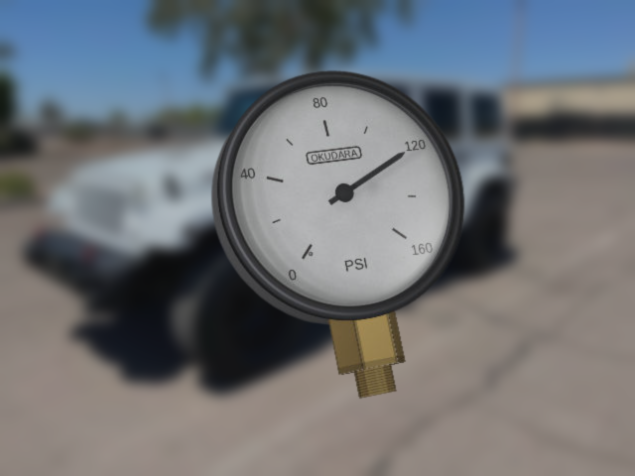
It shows 120 psi
